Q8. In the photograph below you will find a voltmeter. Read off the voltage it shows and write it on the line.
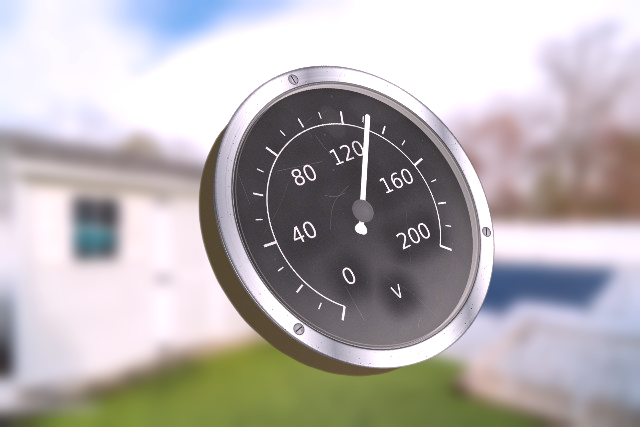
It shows 130 V
